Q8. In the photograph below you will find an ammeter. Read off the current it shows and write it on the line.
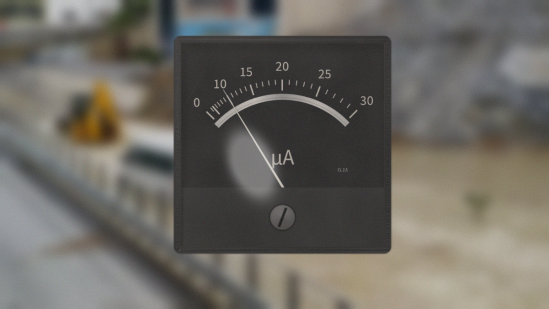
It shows 10 µA
